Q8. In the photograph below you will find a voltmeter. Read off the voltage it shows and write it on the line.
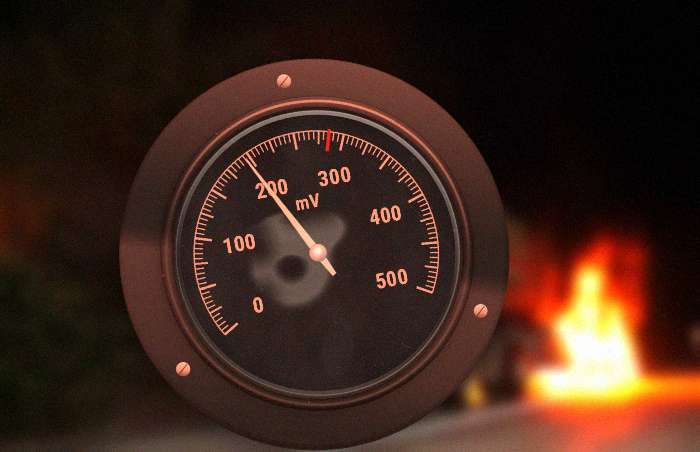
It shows 195 mV
